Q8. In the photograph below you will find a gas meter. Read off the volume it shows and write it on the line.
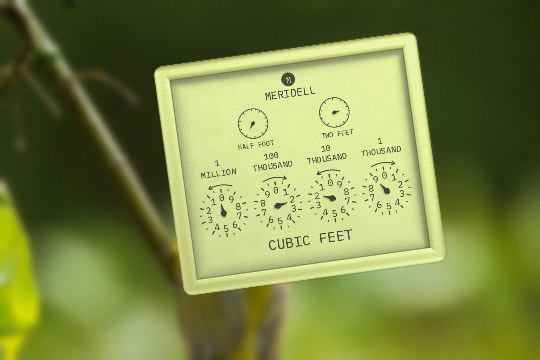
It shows 21900 ft³
